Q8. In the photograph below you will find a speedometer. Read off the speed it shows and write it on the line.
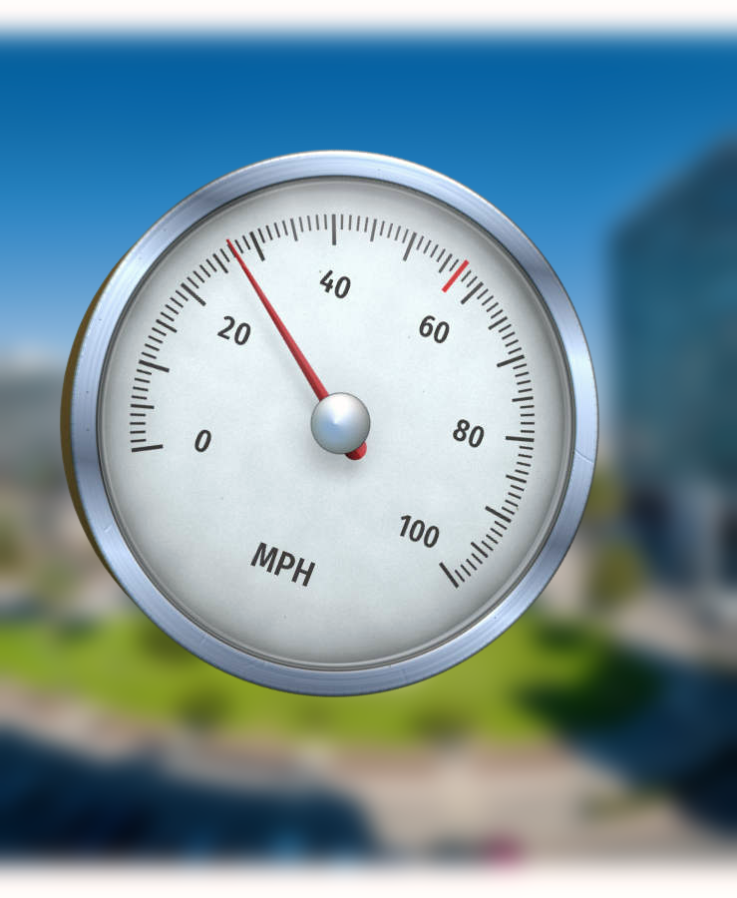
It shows 27 mph
